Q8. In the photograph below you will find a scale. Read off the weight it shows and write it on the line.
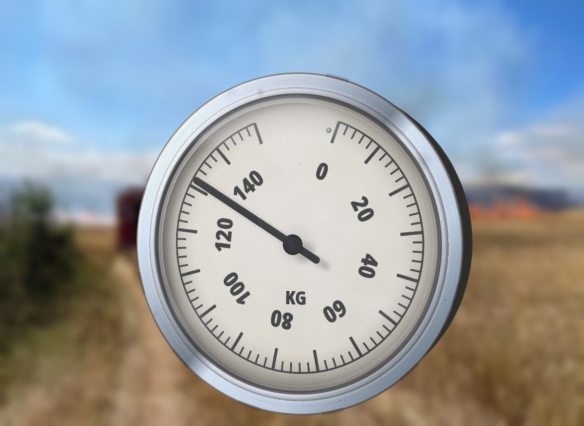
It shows 132 kg
